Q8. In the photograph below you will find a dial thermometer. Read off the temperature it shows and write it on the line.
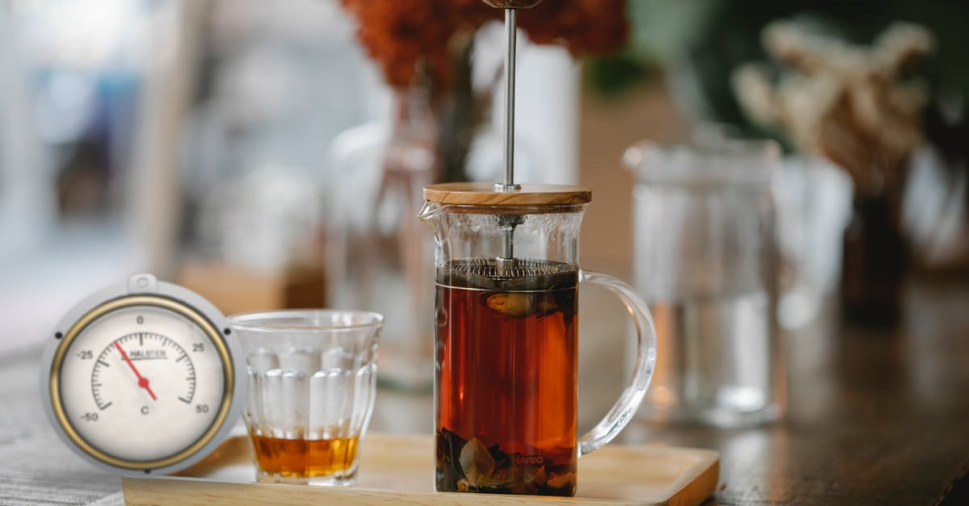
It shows -12.5 °C
